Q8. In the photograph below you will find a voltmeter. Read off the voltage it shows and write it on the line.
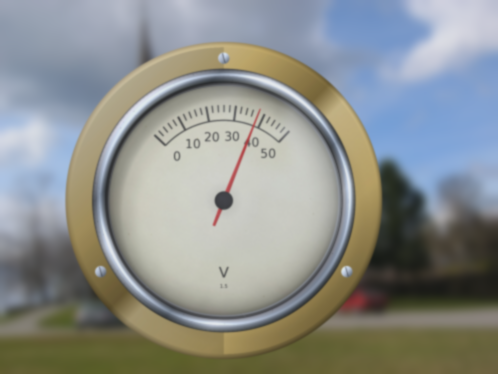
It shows 38 V
